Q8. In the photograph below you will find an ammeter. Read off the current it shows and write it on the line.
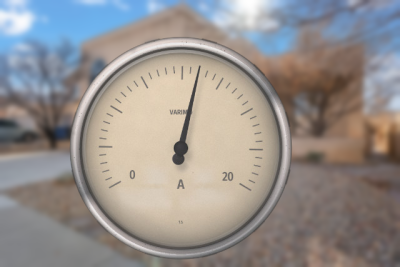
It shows 11 A
